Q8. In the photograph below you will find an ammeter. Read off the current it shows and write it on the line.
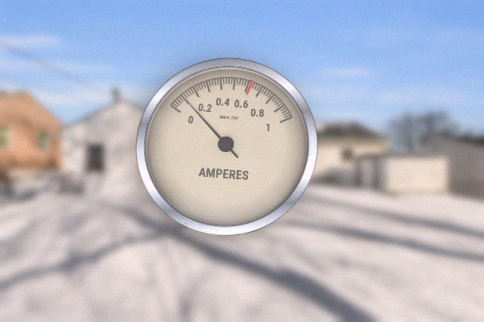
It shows 0.1 A
